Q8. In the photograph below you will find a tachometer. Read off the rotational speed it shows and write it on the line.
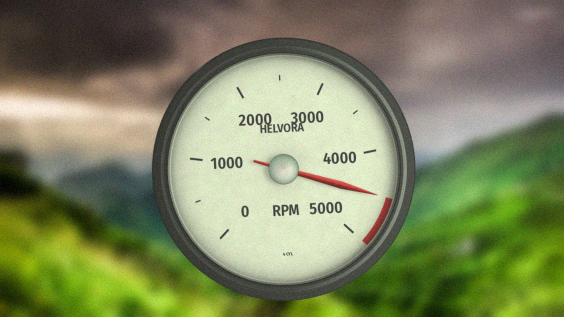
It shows 4500 rpm
